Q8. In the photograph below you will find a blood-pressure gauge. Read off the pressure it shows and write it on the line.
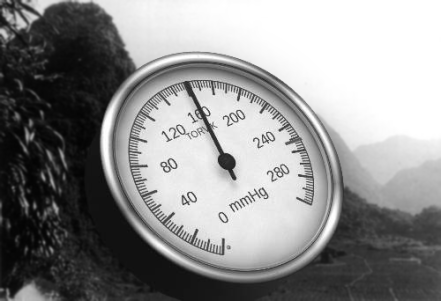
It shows 160 mmHg
